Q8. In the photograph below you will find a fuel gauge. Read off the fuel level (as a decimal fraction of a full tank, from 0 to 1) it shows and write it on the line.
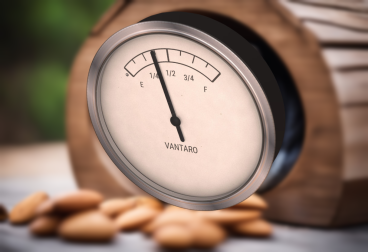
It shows 0.375
